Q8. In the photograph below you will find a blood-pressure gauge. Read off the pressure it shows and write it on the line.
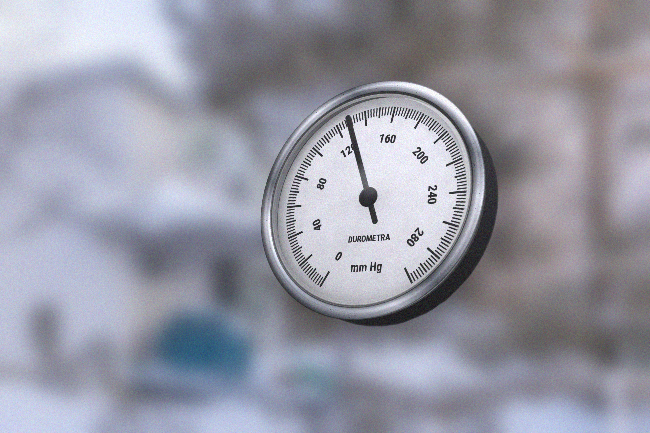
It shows 130 mmHg
